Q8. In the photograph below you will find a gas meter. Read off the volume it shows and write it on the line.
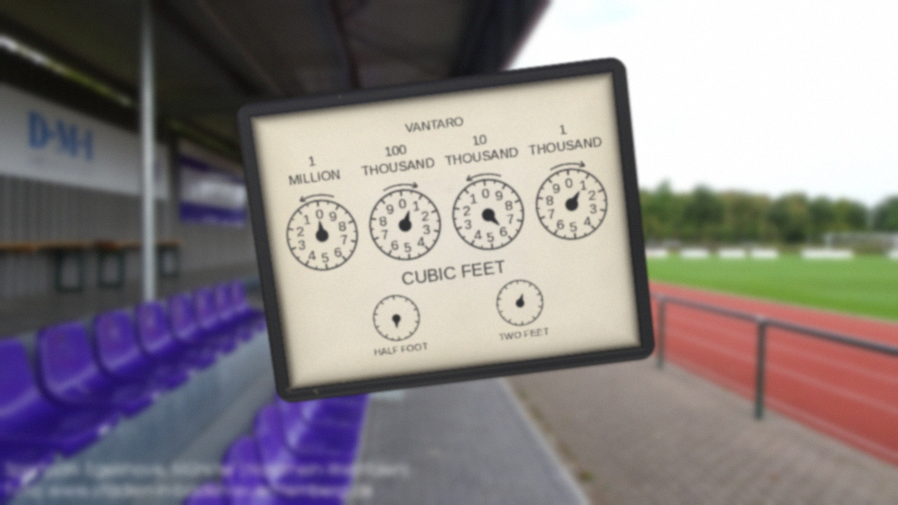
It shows 6100 ft³
